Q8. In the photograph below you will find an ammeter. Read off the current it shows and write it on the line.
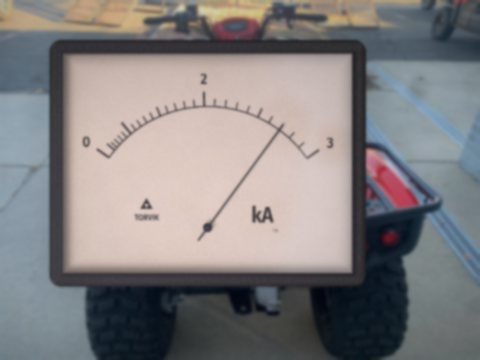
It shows 2.7 kA
